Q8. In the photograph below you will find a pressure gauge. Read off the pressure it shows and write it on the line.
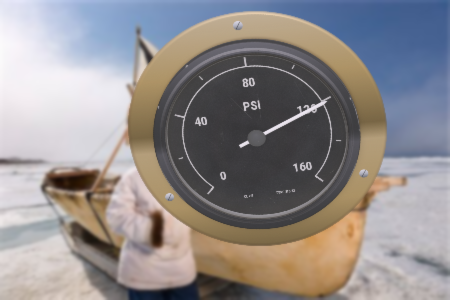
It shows 120 psi
